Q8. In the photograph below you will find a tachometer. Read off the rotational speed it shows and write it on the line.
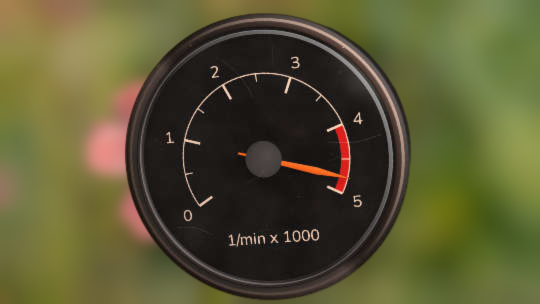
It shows 4750 rpm
